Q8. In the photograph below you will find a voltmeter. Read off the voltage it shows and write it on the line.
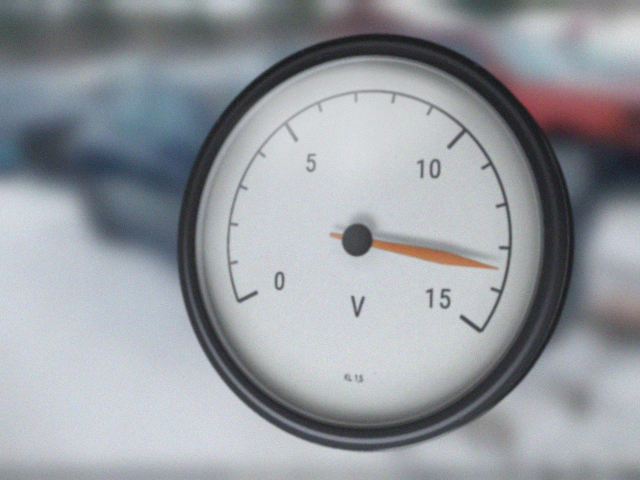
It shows 13.5 V
